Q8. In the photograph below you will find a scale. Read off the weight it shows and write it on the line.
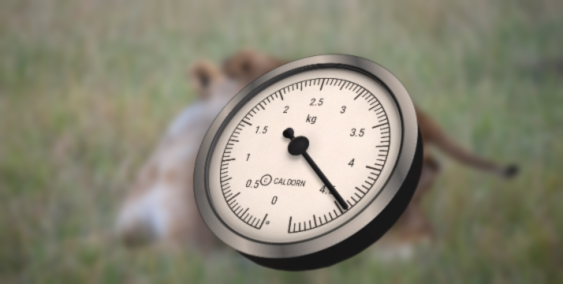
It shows 4.45 kg
